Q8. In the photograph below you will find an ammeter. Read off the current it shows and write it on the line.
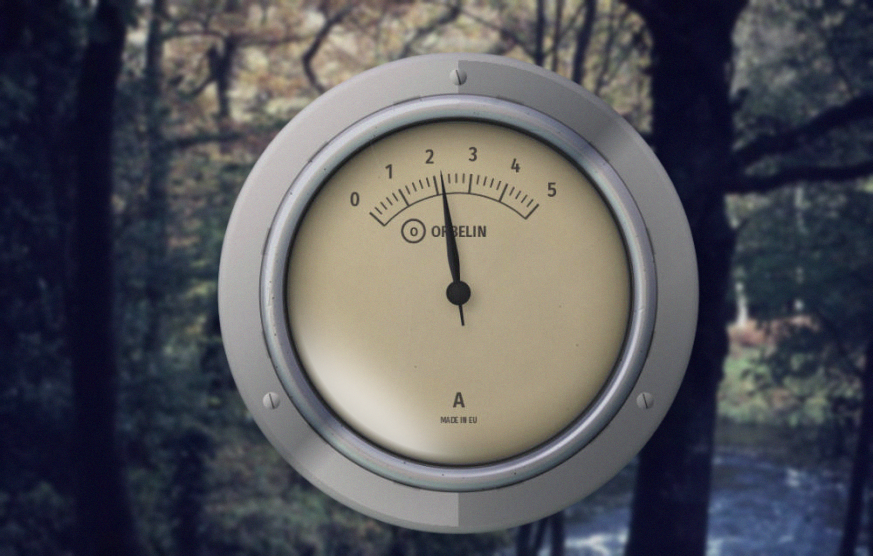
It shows 2.2 A
